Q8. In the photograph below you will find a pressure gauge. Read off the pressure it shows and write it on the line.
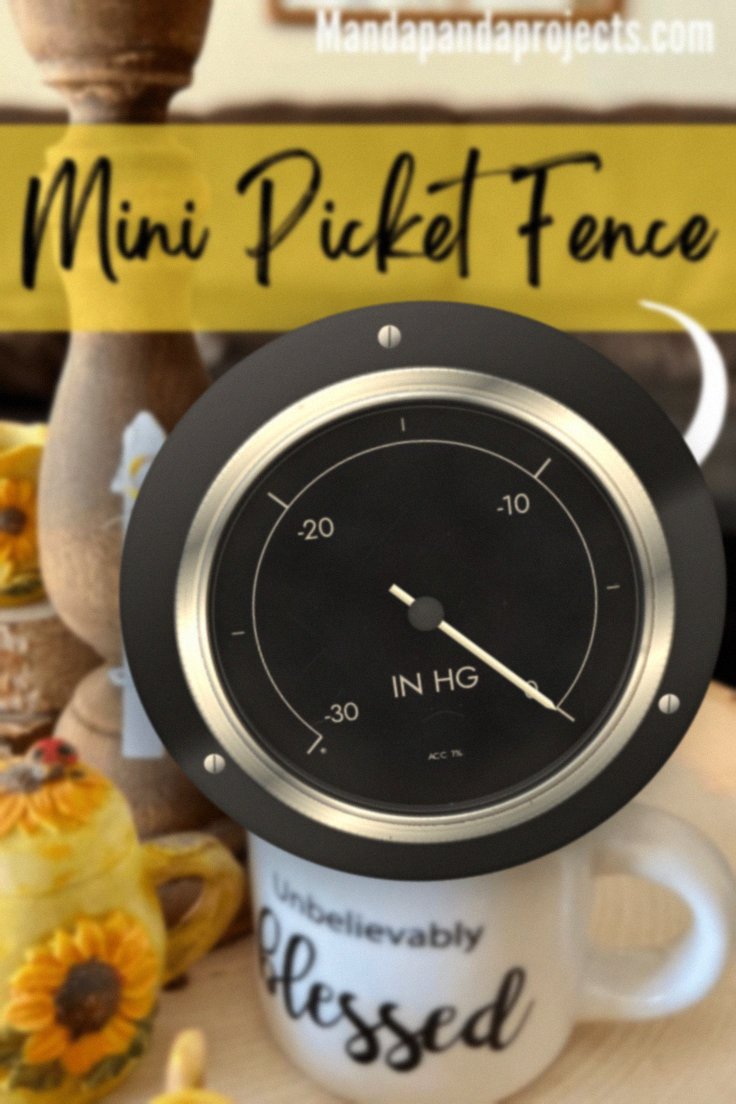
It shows 0 inHg
